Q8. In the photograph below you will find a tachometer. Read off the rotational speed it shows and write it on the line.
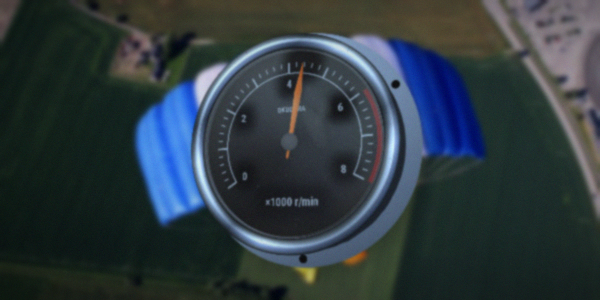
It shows 4400 rpm
